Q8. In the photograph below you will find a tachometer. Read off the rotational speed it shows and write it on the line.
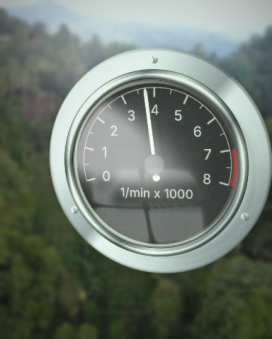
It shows 3750 rpm
